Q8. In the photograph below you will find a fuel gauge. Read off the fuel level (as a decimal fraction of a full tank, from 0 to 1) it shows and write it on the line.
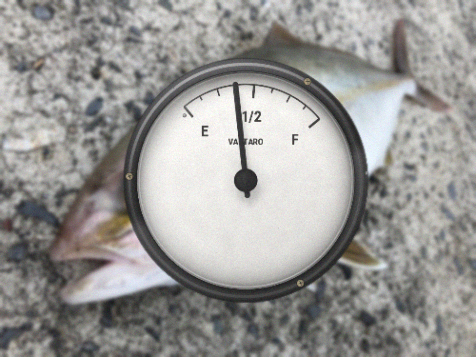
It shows 0.375
